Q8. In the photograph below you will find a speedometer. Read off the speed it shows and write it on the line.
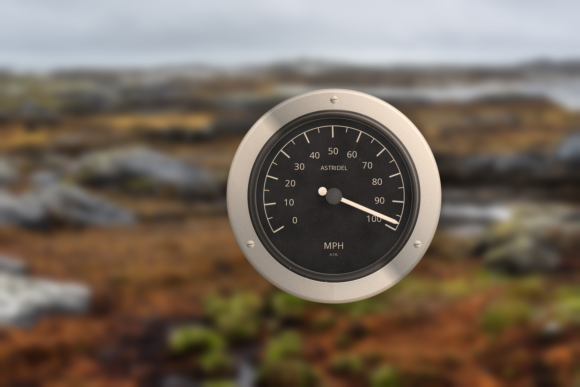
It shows 97.5 mph
